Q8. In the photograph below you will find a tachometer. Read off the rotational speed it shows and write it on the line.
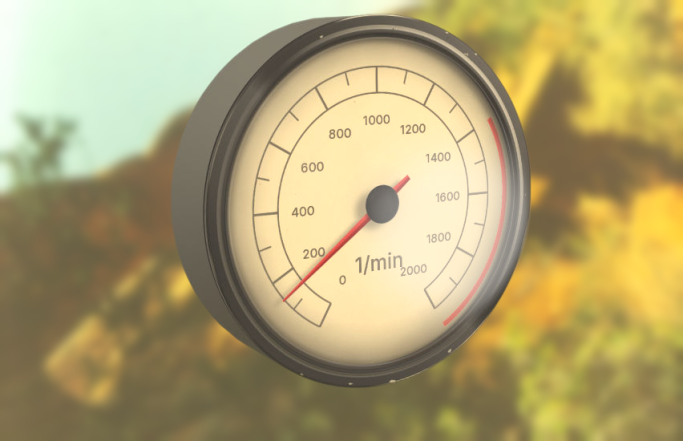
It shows 150 rpm
